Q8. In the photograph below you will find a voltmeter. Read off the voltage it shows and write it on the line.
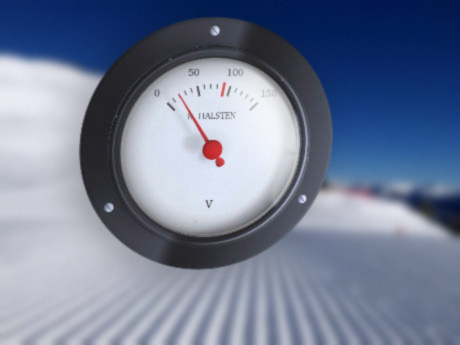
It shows 20 V
